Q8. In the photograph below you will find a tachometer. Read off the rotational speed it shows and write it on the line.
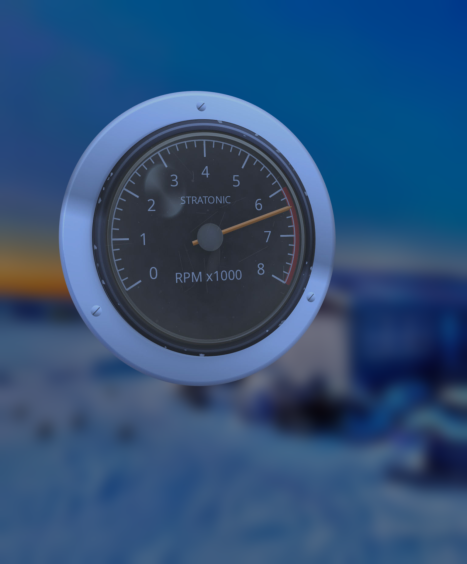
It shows 6400 rpm
